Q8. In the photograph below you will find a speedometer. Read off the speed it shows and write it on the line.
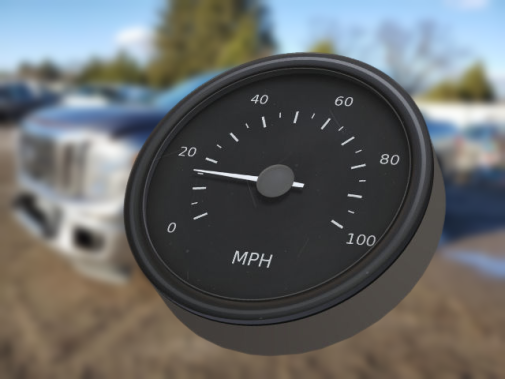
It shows 15 mph
